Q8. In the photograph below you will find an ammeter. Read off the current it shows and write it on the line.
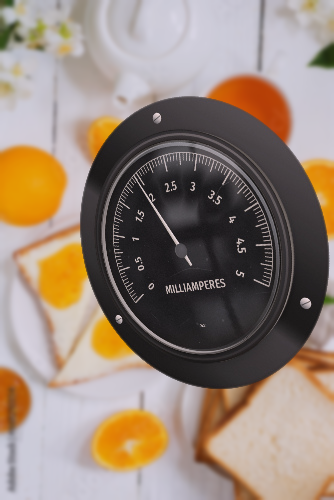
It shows 2 mA
